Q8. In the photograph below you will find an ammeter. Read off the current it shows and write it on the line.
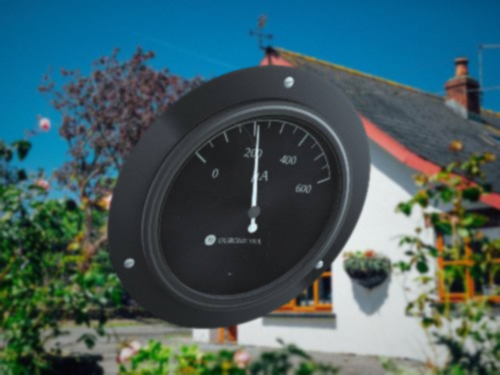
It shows 200 µA
